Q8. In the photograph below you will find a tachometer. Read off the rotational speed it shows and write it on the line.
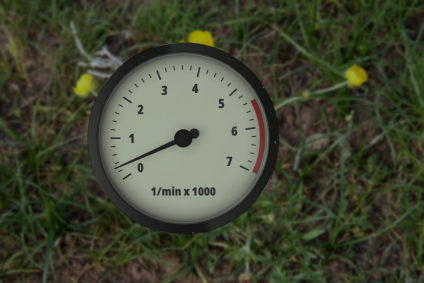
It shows 300 rpm
